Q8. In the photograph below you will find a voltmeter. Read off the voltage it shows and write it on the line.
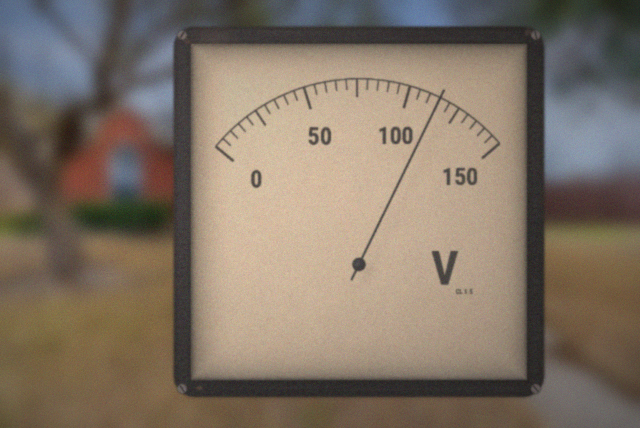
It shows 115 V
